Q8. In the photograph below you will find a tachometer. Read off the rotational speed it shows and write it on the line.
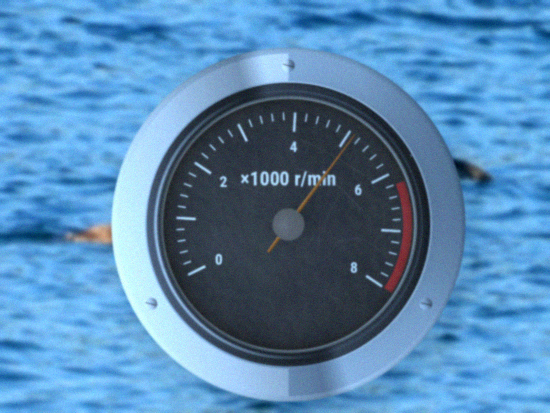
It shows 5100 rpm
